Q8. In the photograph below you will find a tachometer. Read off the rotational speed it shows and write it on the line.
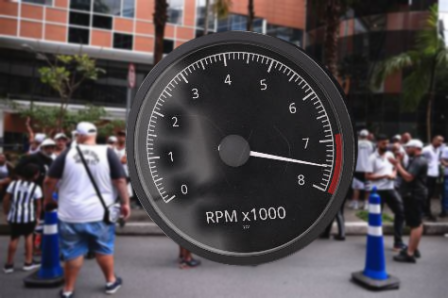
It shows 7500 rpm
